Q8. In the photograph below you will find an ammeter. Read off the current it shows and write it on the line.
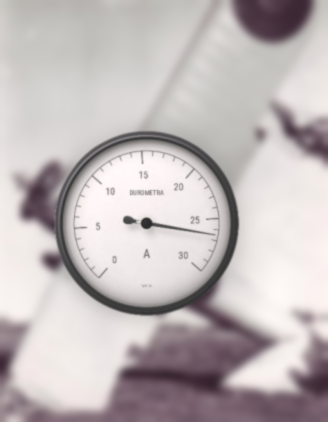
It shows 26.5 A
